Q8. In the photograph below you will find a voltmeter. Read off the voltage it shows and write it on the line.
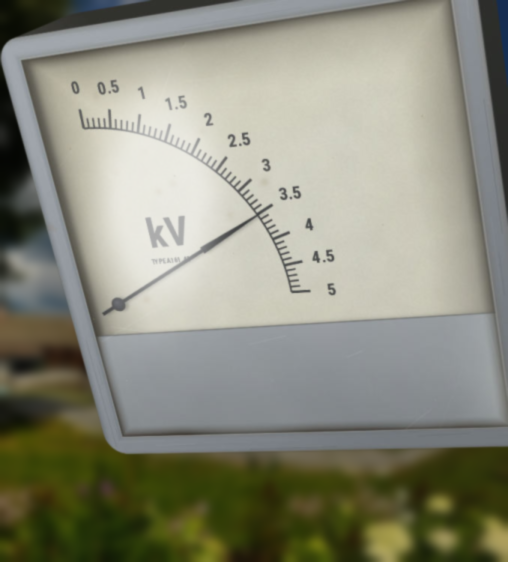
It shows 3.5 kV
